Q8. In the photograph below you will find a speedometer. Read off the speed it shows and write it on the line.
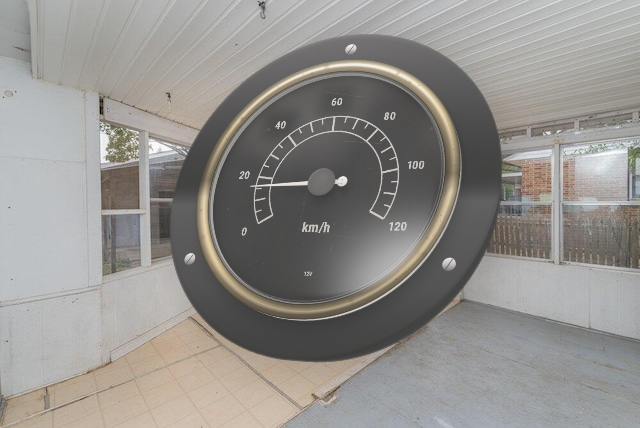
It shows 15 km/h
